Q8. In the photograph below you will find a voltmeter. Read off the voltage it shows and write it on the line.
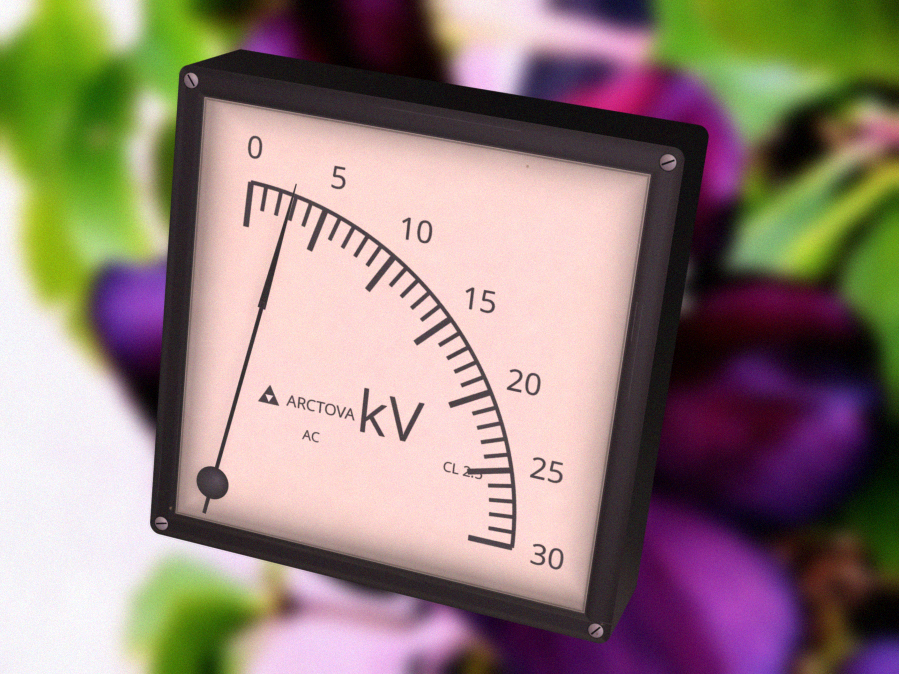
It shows 3 kV
